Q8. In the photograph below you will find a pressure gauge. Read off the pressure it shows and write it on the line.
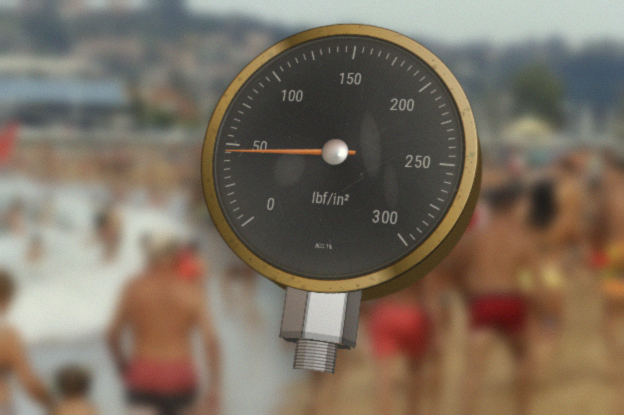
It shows 45 psi
